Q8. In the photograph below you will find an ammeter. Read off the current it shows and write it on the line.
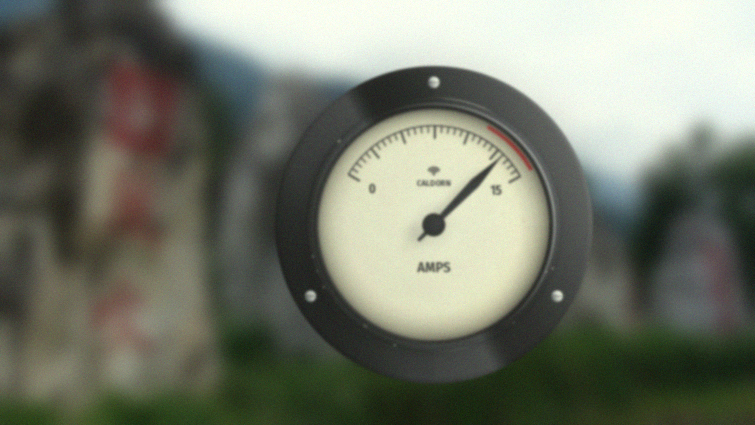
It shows 13 A
